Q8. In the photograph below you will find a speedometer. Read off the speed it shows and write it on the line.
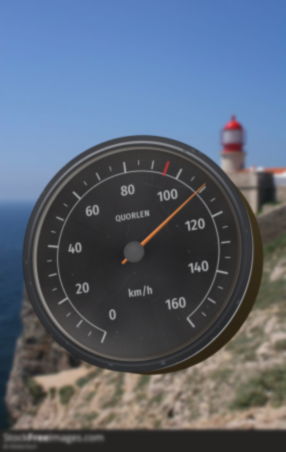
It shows 110 km/h
